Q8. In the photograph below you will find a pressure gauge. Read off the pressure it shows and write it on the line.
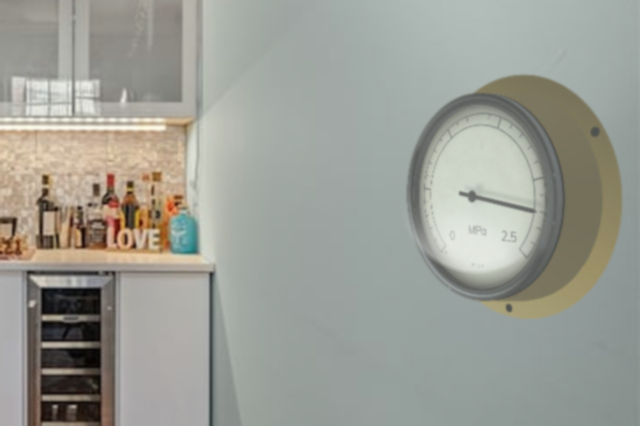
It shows 2.2 MPa
